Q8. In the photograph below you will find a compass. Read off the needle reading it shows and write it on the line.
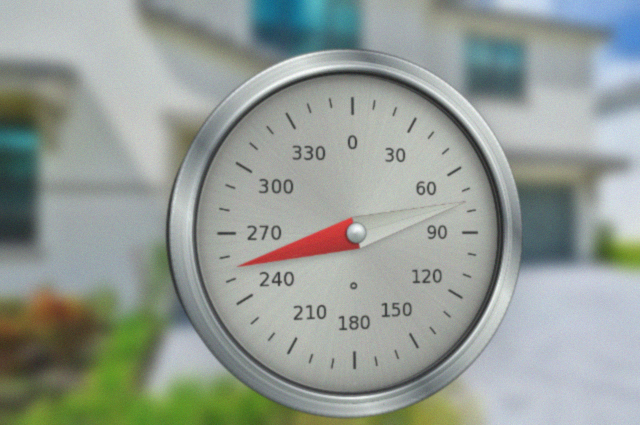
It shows 255 °
